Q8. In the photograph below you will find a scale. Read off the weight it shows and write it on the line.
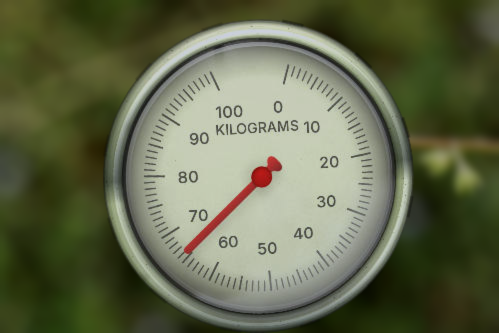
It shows 66 kg
